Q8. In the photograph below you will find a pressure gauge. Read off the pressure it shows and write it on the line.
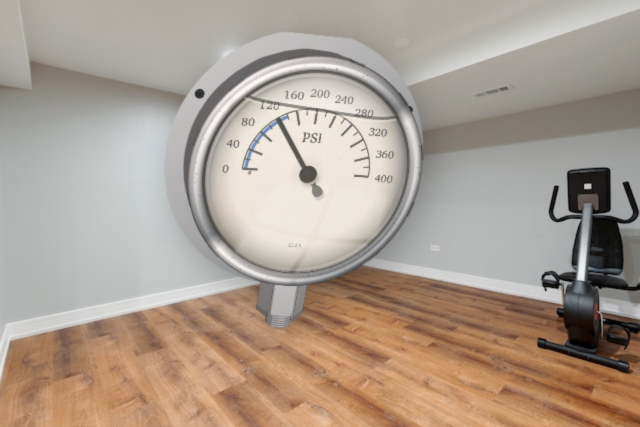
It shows 120 psi
